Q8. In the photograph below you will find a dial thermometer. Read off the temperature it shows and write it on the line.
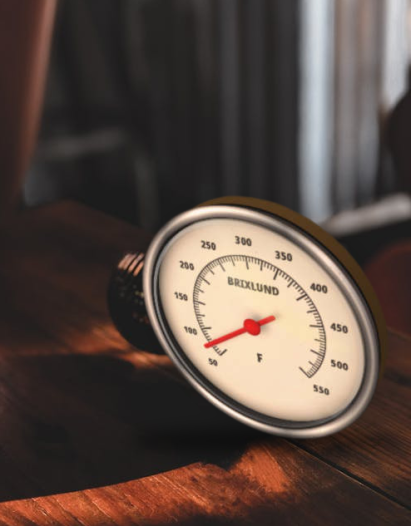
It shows 75 °F
